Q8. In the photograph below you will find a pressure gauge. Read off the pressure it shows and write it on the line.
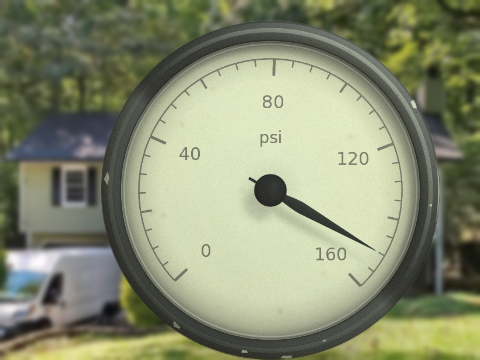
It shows 150 psi
